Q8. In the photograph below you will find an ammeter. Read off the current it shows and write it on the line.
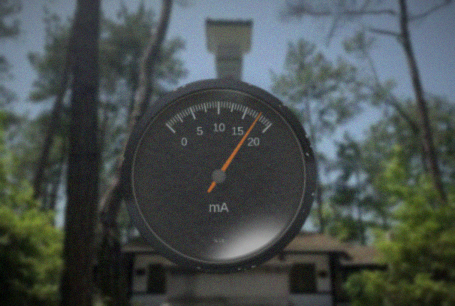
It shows 17.5 mA
